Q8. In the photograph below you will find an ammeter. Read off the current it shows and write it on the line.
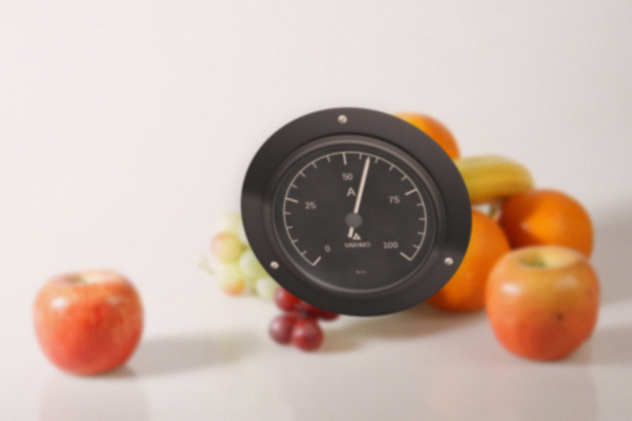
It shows 57.5 A
